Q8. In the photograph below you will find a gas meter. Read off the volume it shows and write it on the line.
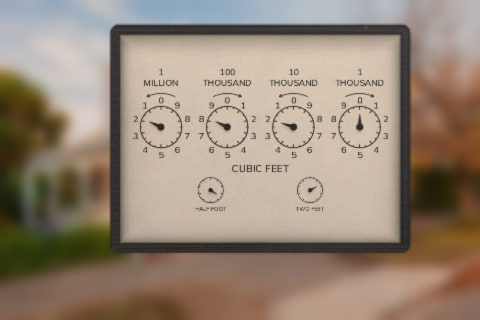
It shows 182000 ft³
